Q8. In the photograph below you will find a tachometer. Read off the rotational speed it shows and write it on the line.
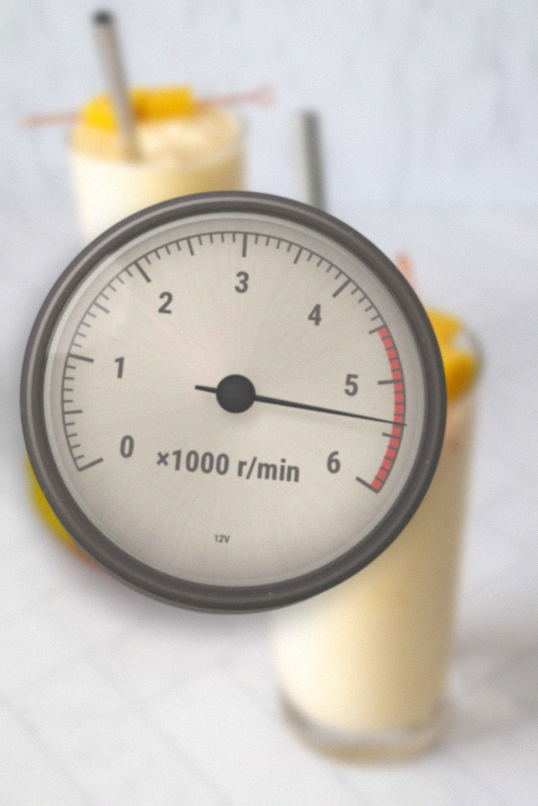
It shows 5400 rpm
